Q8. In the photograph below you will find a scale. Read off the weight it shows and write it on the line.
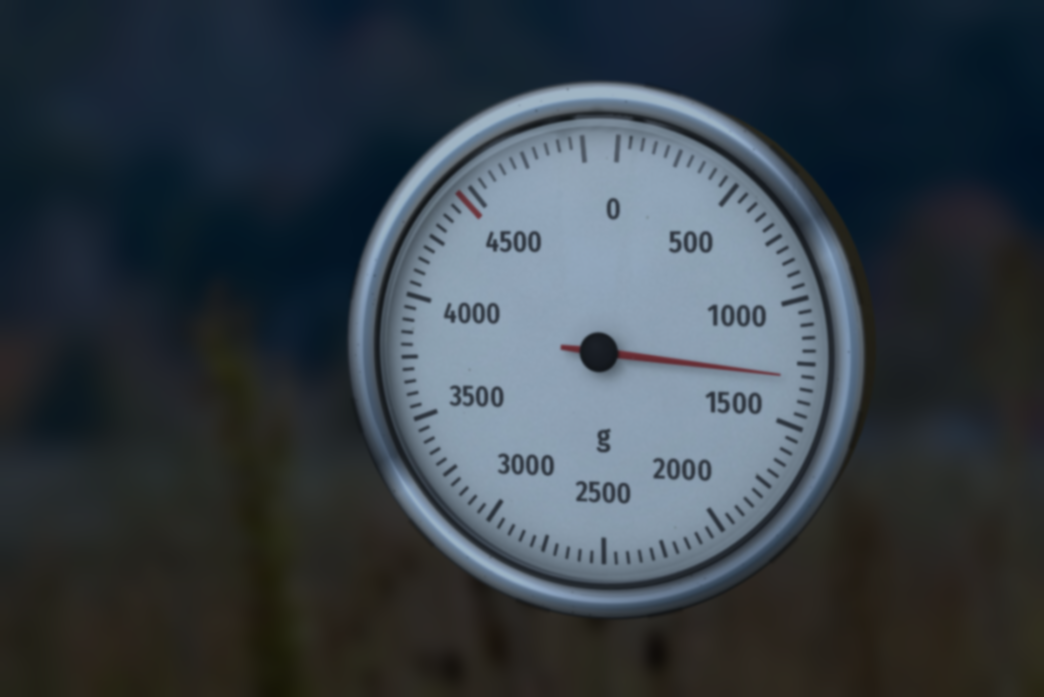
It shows 1300 g
